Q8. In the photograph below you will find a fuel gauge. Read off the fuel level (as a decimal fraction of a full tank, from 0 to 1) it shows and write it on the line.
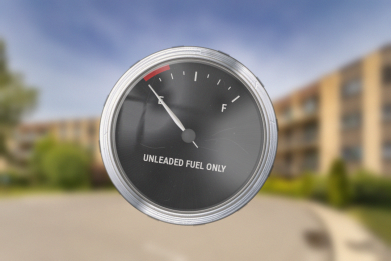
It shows 0
